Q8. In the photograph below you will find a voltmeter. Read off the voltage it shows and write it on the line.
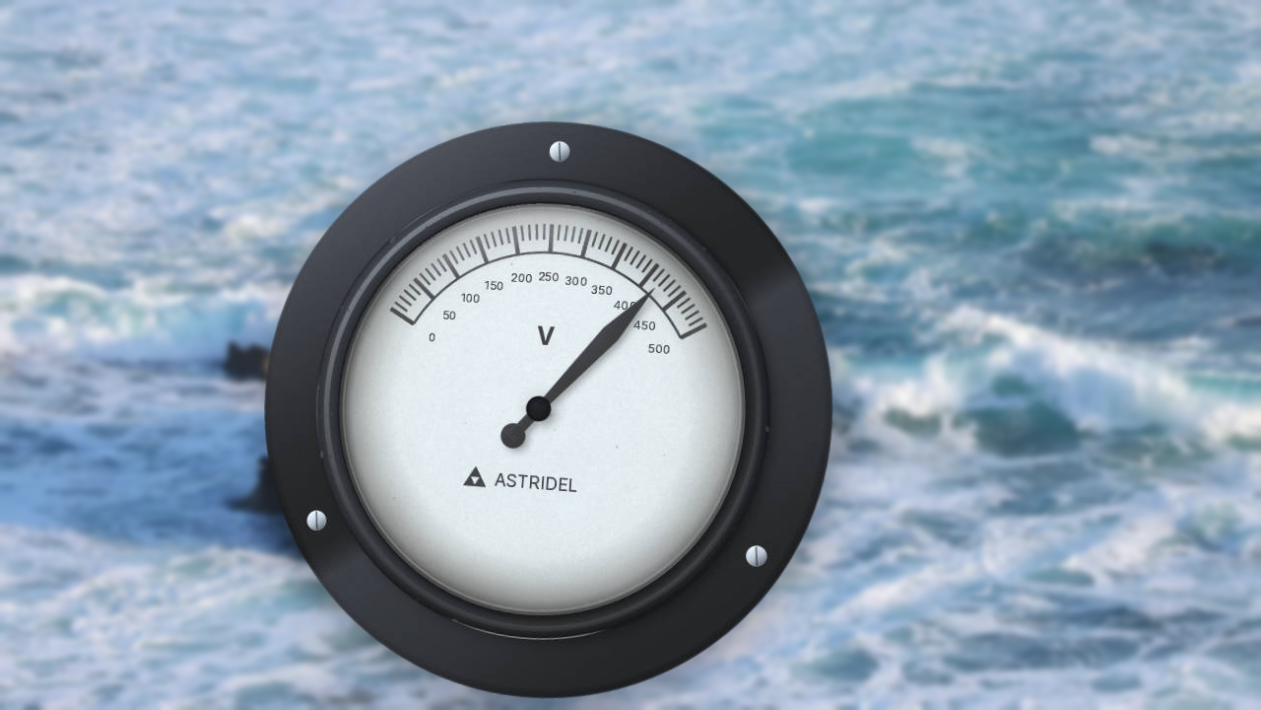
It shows 420 V
